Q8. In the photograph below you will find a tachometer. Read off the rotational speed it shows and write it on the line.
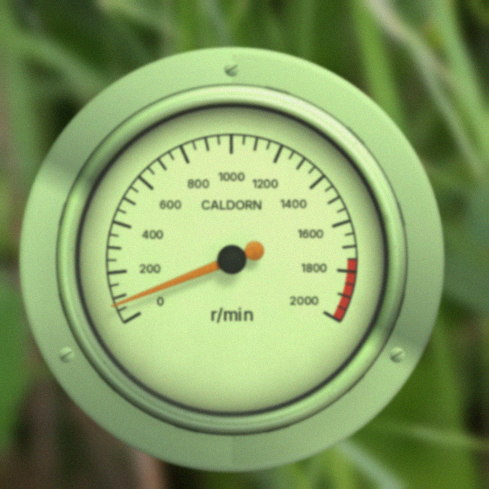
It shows 75 rpm
